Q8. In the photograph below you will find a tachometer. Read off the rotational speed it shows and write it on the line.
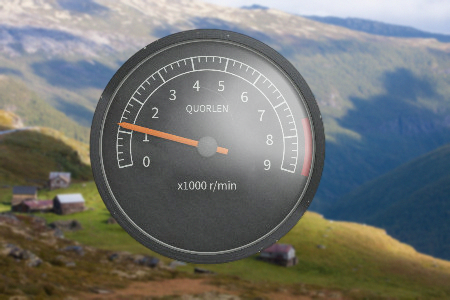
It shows 1200 rpm
